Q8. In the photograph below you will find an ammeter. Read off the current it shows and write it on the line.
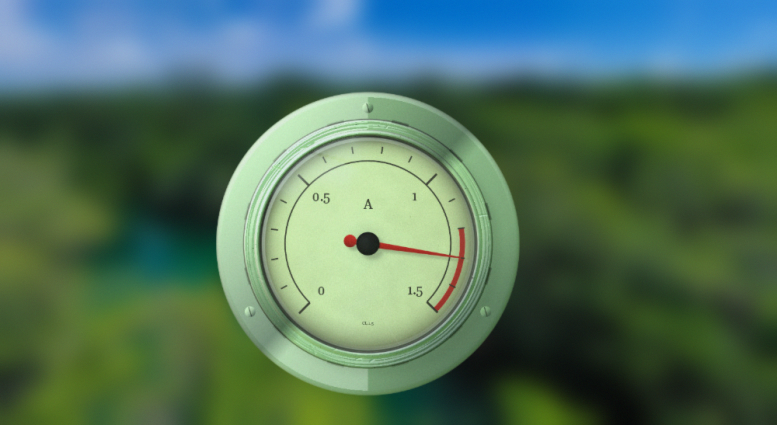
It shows 1.3 A
